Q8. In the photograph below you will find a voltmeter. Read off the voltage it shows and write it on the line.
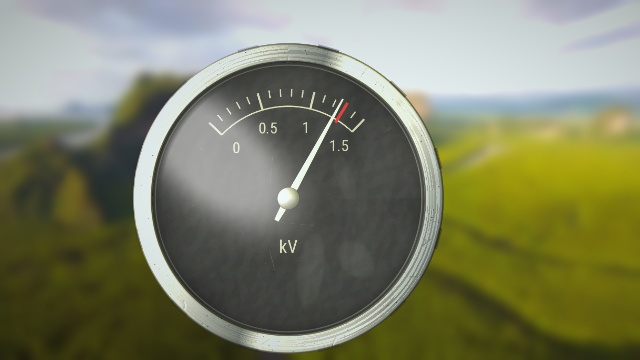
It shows 1.25 kV
